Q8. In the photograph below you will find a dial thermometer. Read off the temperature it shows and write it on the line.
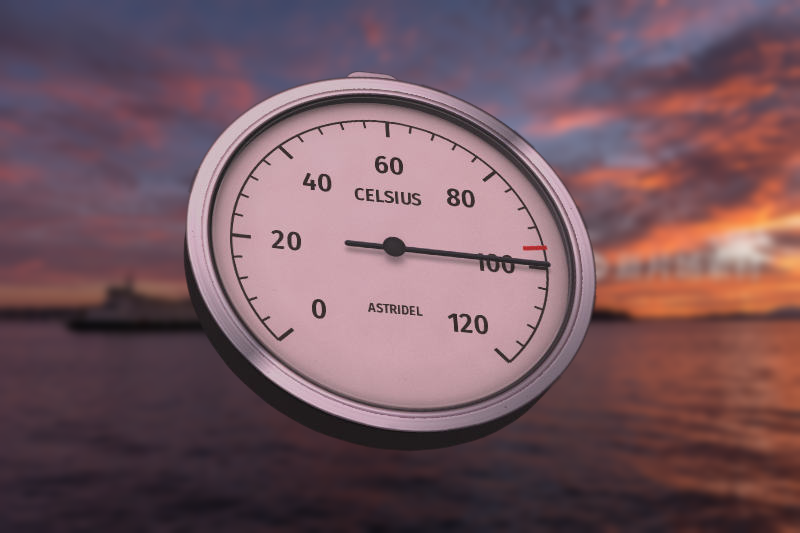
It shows 100 °C
